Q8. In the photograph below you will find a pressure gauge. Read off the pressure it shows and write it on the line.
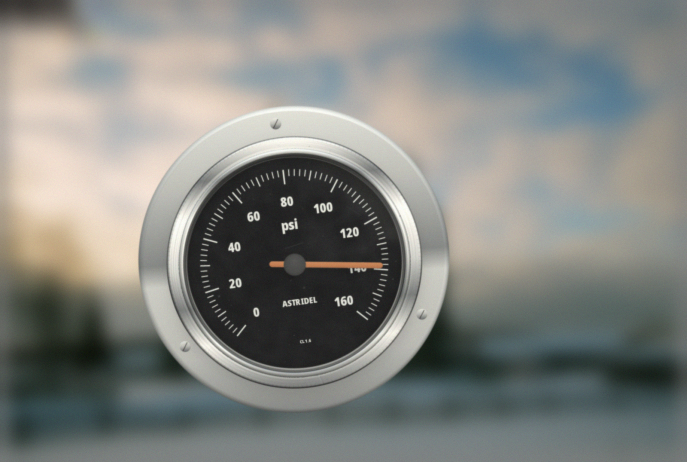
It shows 138 psi
